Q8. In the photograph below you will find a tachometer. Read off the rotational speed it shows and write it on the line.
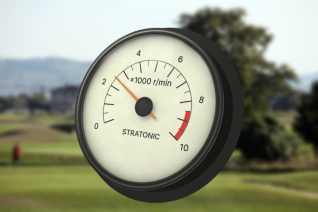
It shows 2500 rpm
